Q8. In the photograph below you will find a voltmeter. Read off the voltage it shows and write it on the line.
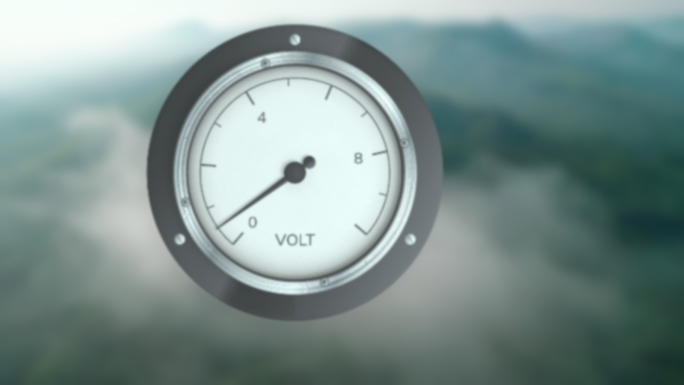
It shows 0.5 V
